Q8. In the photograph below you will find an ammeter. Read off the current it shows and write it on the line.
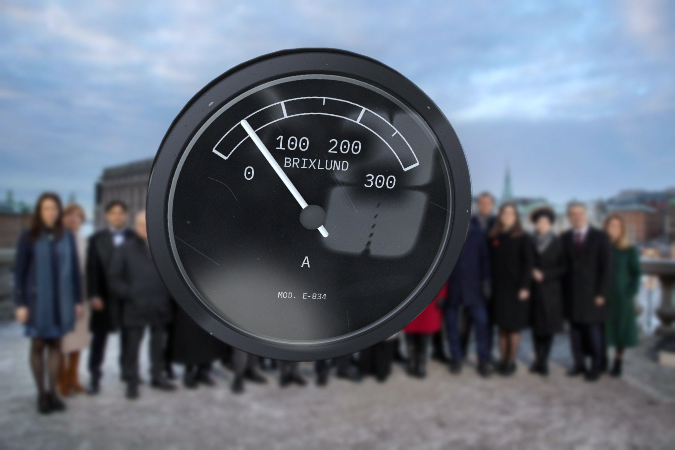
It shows 50 A
